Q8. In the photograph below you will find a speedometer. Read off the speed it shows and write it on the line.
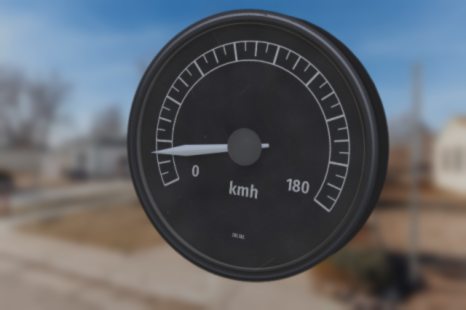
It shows 15 km/h
